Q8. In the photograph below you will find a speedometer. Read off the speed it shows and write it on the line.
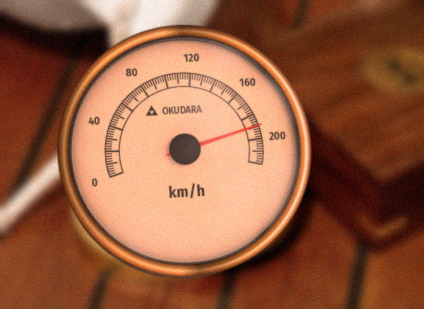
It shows 190 km/h
